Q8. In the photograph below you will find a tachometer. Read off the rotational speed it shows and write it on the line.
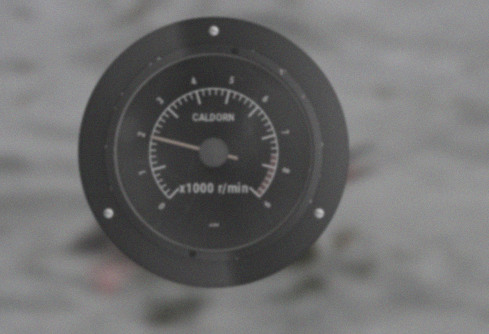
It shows 2000 rpm
